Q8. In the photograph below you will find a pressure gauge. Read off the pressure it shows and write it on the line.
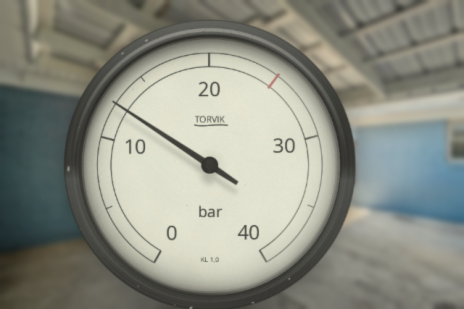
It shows 12.5 bar
